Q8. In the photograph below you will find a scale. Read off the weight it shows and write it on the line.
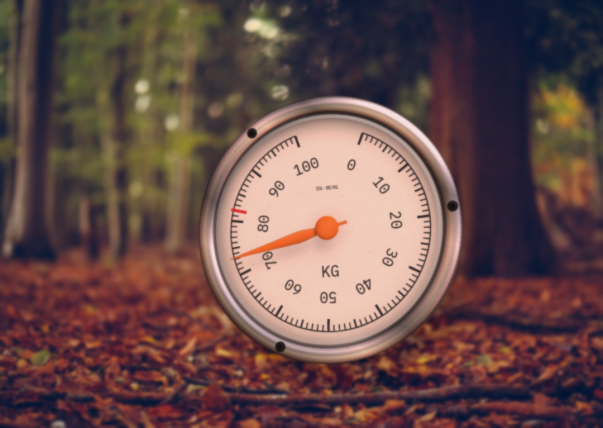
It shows 73 kg
